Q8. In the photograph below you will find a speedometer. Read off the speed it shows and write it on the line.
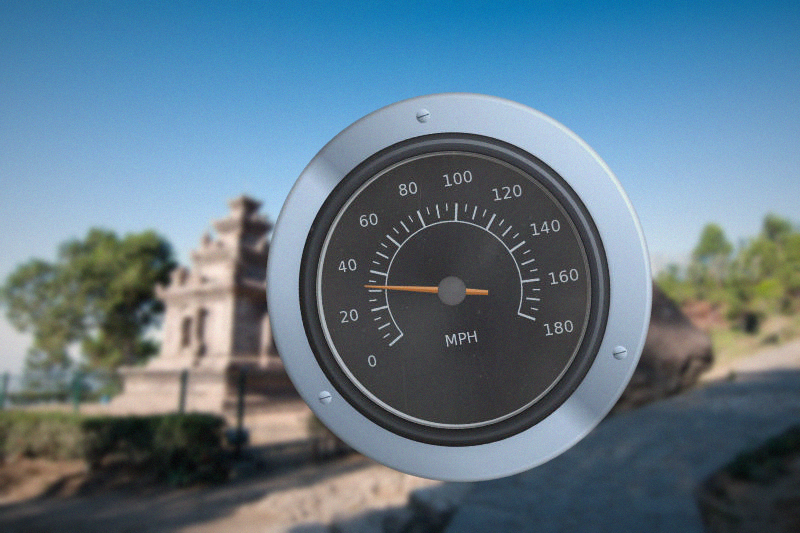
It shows 32.5 mph
